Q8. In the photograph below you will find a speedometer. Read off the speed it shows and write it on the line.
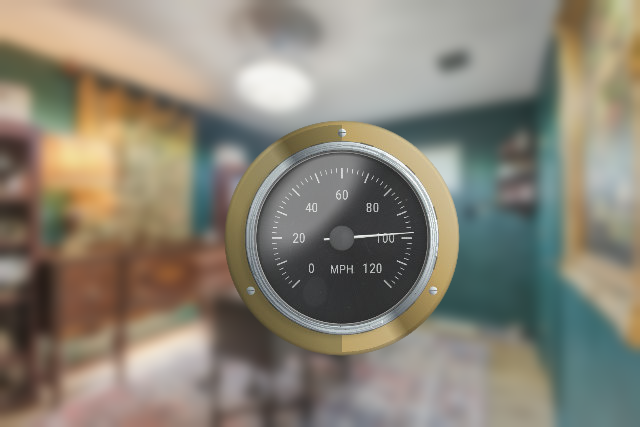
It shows 98 mph
